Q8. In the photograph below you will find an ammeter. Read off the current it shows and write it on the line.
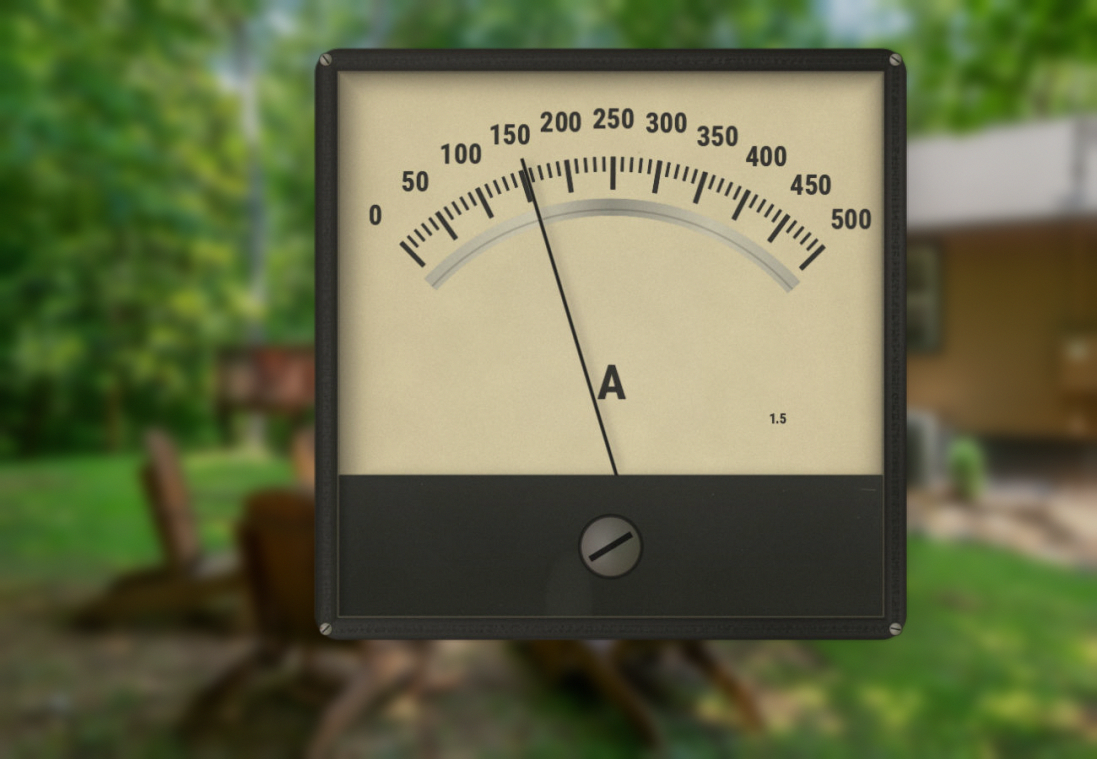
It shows 155 A
